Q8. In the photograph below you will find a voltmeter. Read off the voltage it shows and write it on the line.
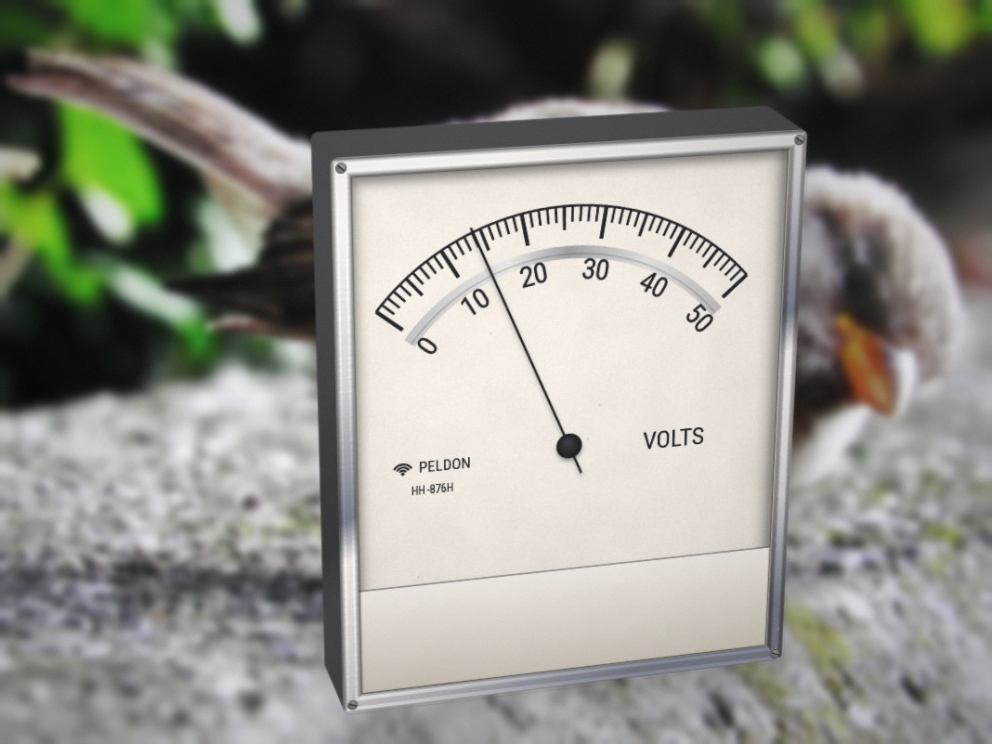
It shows 14 V
